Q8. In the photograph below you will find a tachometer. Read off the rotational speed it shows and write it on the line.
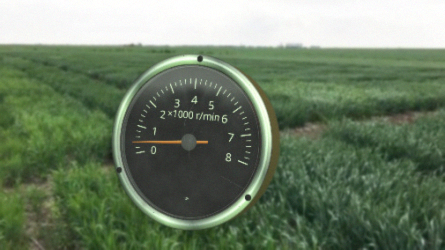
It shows 400 rpm
